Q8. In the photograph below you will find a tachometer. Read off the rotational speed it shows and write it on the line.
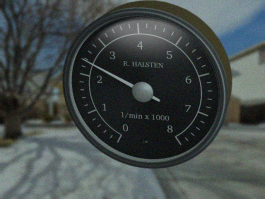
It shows 2400 rpm
